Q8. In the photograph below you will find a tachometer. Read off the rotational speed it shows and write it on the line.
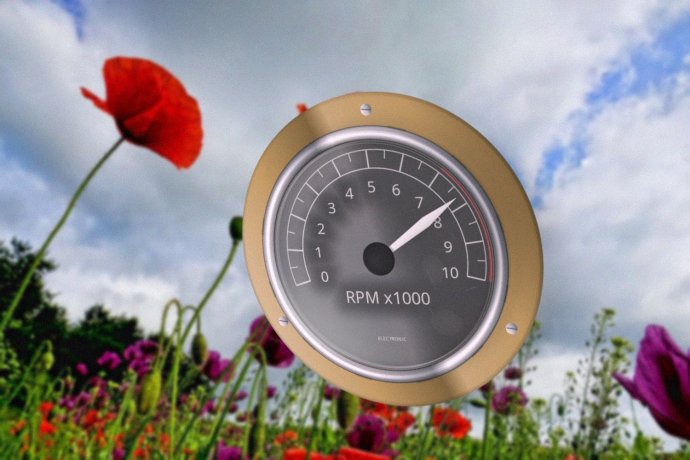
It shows 7750 rpm
